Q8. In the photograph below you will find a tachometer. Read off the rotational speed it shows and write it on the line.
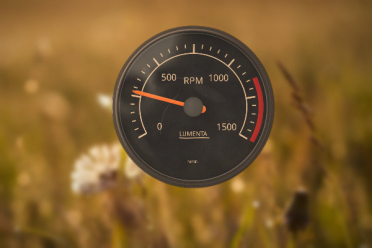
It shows 275 rpm
